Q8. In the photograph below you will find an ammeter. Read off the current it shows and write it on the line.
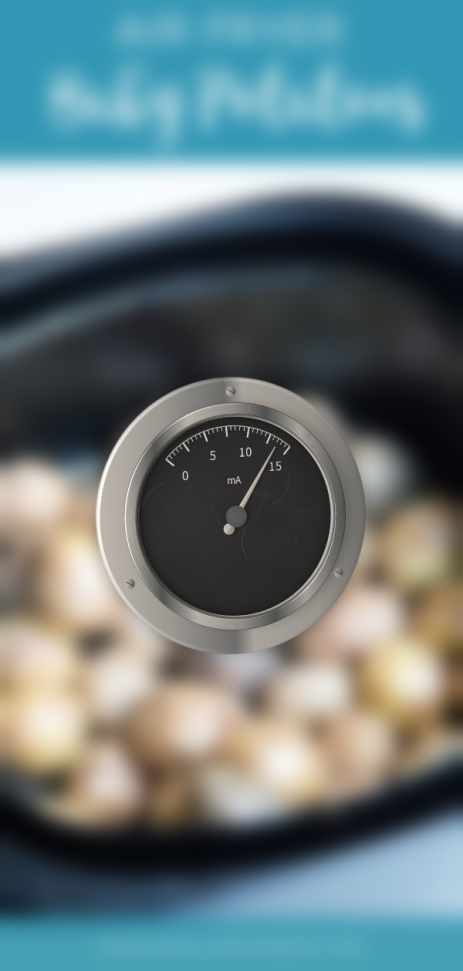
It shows 13.5 mA
